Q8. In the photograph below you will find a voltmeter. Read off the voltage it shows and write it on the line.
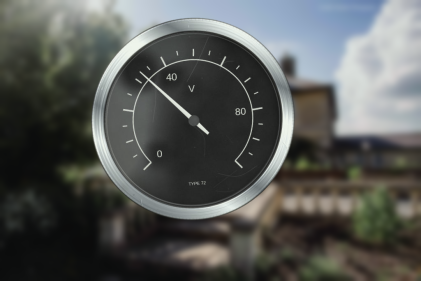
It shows 32.5 V
